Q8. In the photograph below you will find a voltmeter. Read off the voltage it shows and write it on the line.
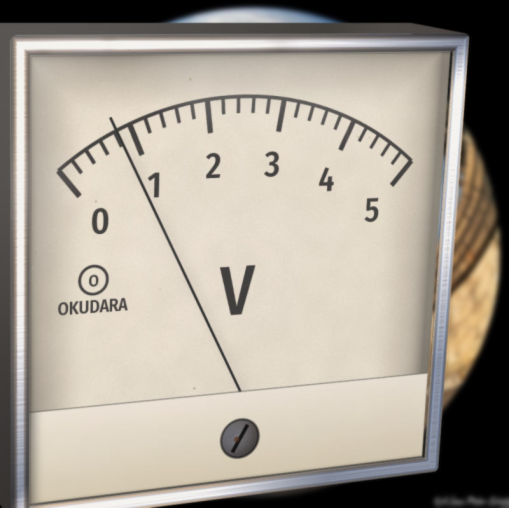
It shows 0.8 V
